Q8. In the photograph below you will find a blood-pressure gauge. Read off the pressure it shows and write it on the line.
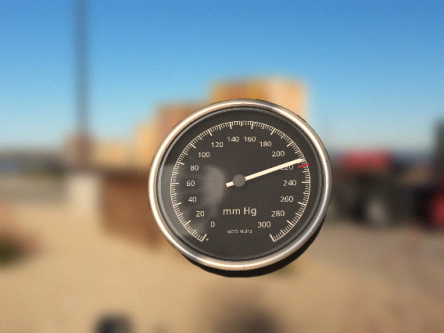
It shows 220 mmHg
